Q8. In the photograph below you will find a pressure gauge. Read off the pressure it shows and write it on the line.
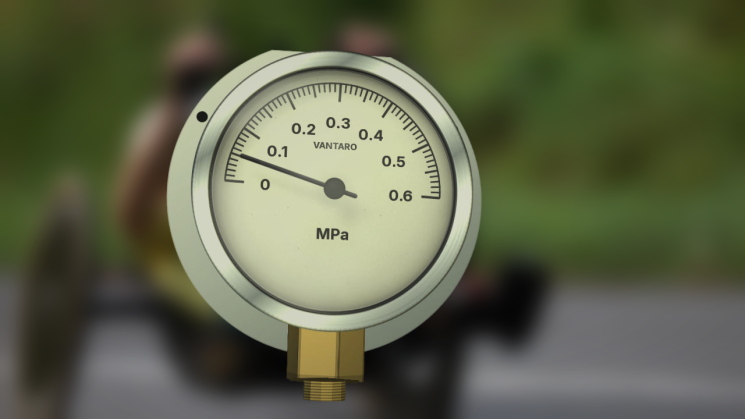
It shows 0.05 MPa
